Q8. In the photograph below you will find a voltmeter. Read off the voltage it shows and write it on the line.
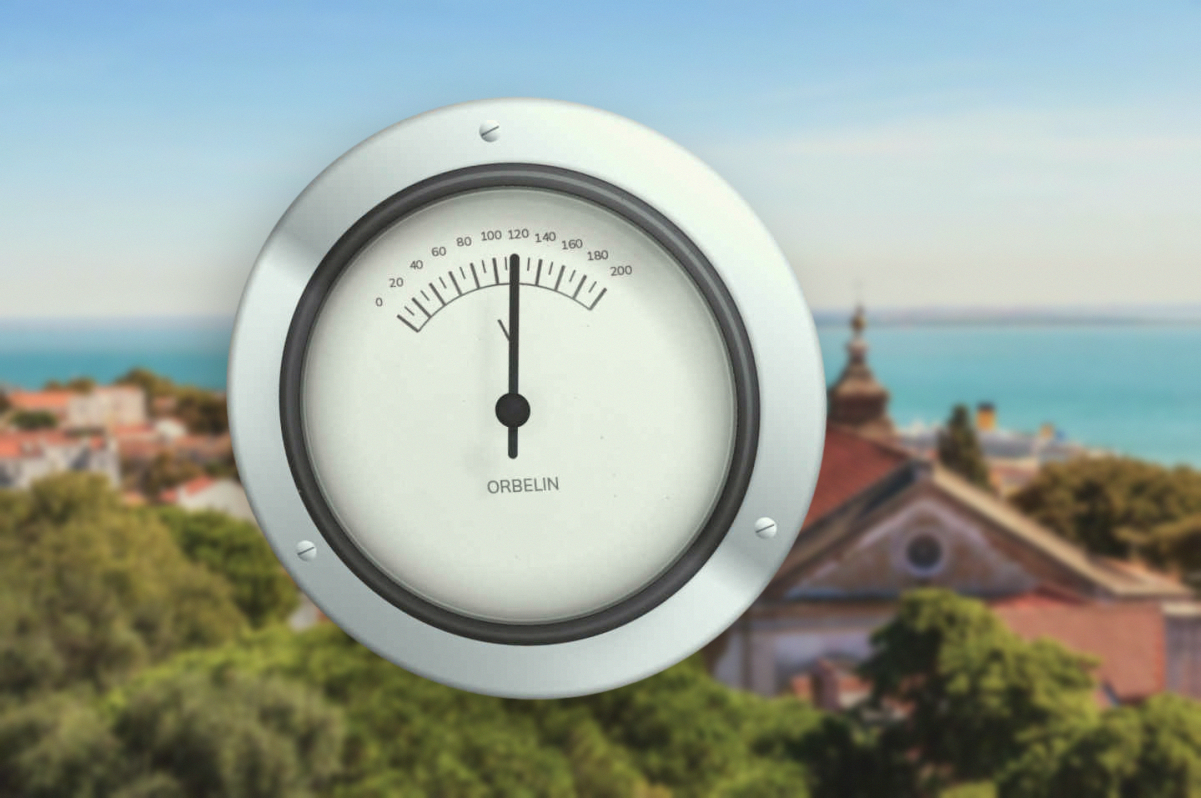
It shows 120 V
